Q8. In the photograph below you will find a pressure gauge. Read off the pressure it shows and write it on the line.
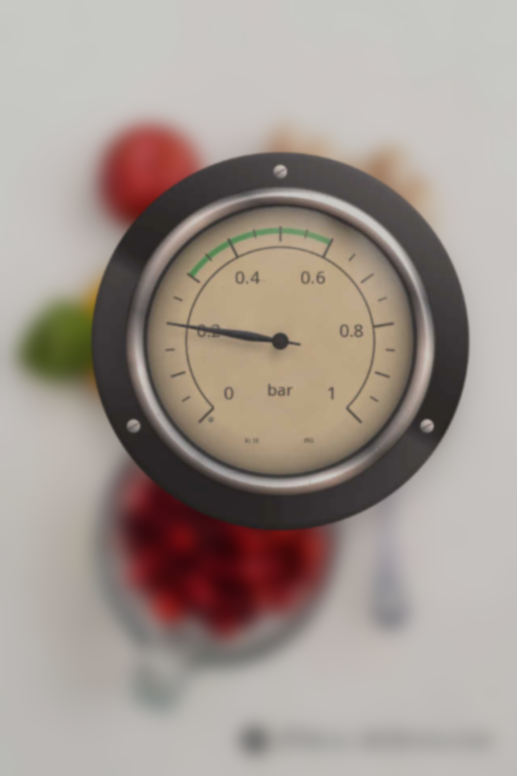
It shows 0.2 bar
